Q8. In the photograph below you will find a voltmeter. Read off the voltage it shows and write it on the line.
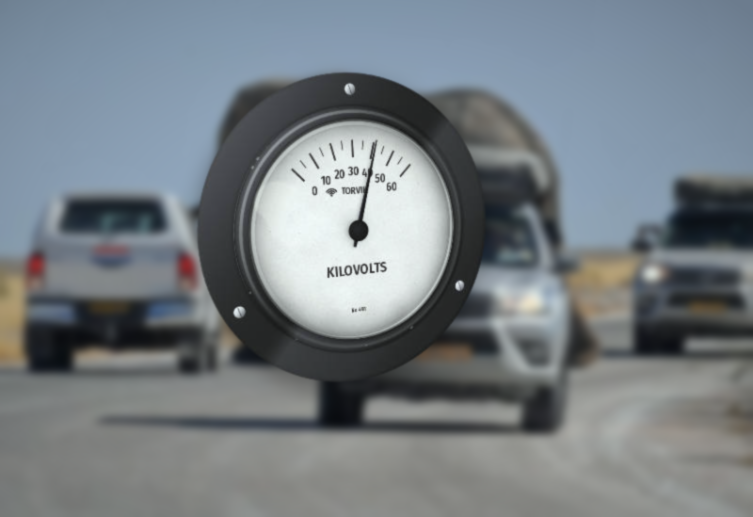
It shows 40 kV
